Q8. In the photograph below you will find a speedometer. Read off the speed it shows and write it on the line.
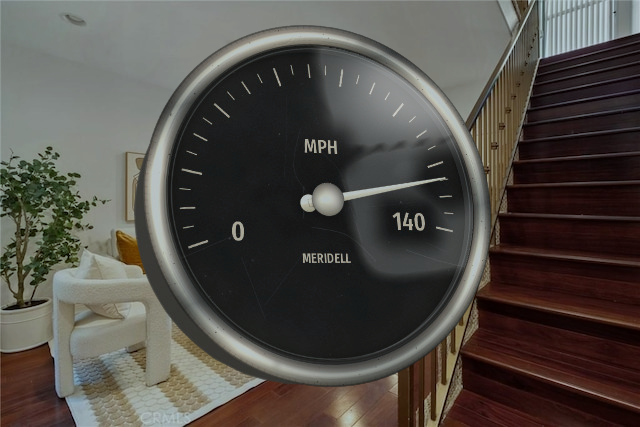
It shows 125 mph
